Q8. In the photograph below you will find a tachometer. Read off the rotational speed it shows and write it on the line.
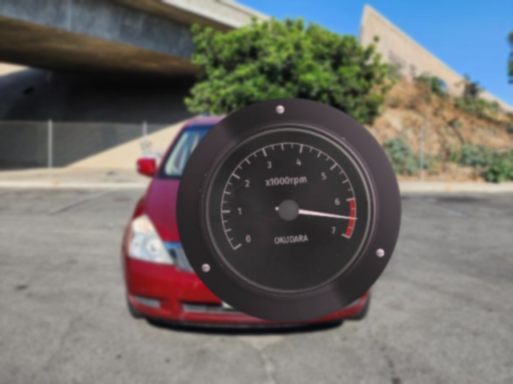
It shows 6500 rpm
